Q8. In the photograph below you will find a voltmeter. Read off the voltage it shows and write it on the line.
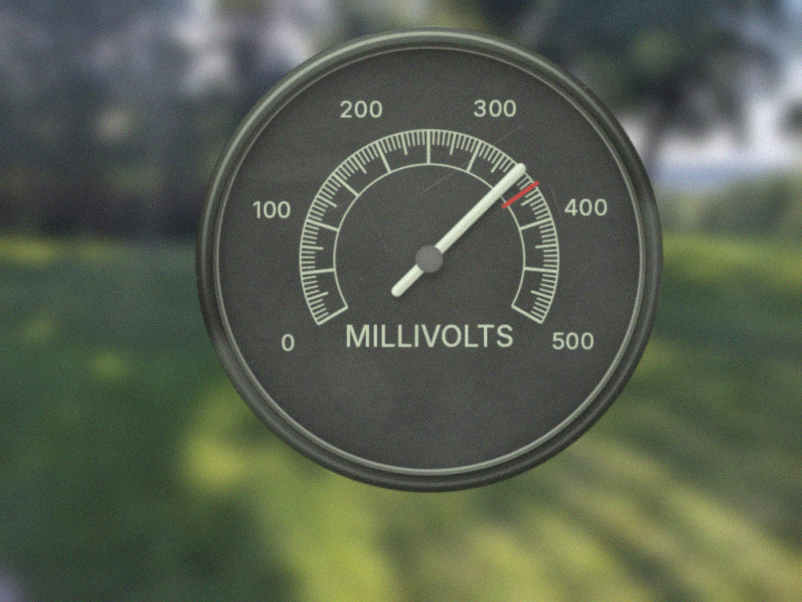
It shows 345 mV
